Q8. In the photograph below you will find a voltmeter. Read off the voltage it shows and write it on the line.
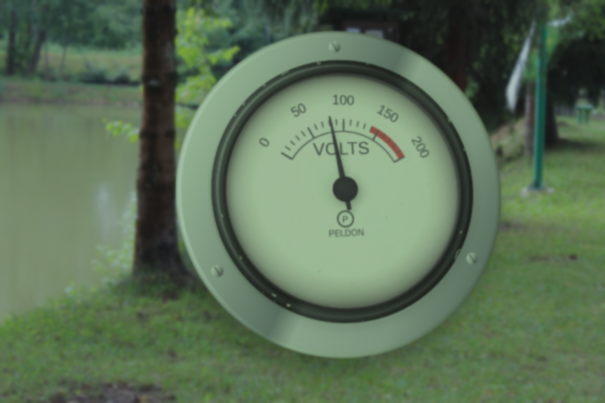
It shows 80 V
